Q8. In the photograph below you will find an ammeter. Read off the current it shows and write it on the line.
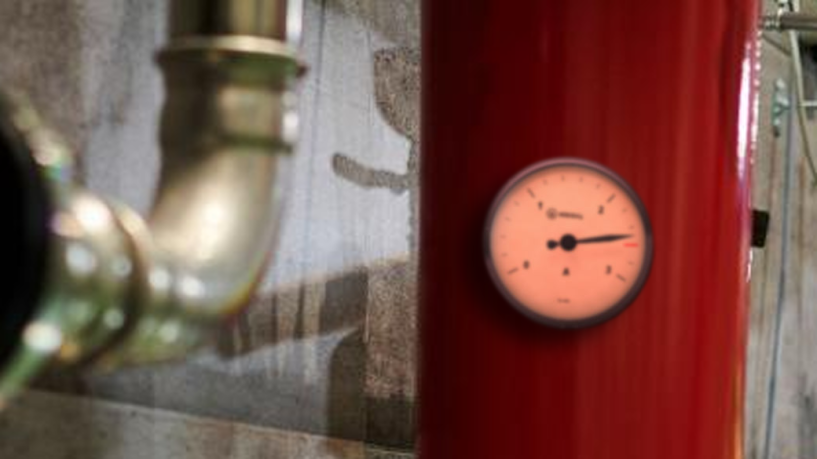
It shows 2.5 A
